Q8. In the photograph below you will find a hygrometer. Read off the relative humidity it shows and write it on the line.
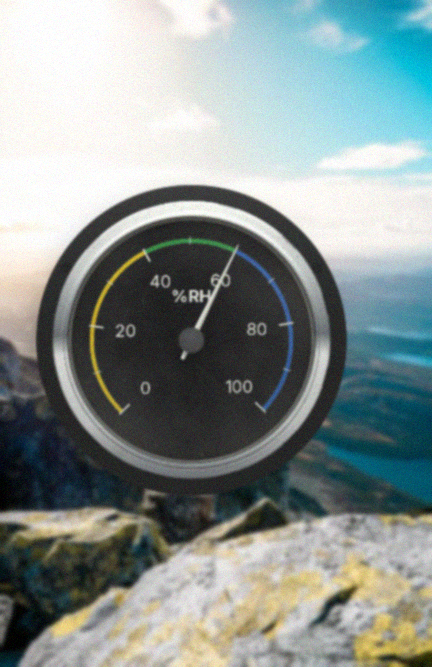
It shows 60 %
